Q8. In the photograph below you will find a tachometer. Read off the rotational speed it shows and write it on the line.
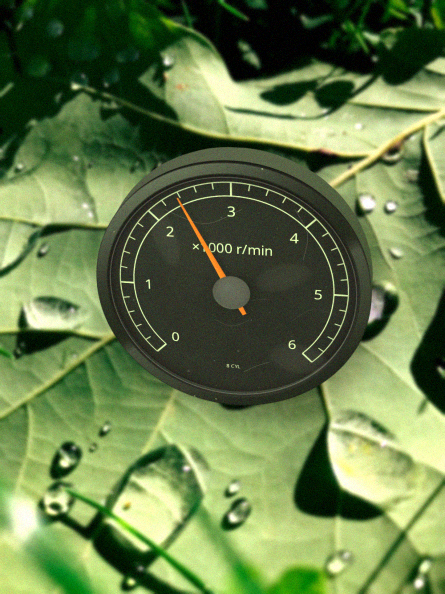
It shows 2400 rpm
